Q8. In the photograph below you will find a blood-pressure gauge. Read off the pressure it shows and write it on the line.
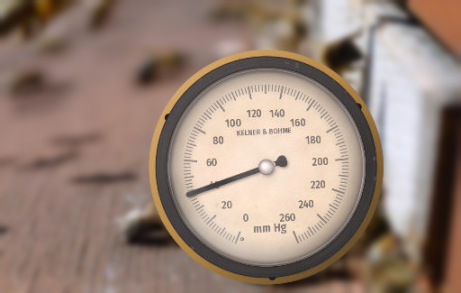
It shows 40 mmHg
